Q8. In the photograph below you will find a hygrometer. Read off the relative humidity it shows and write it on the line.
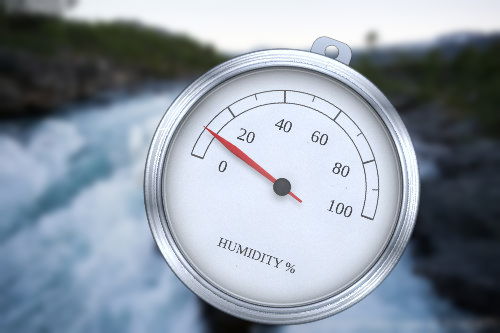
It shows 10 %
